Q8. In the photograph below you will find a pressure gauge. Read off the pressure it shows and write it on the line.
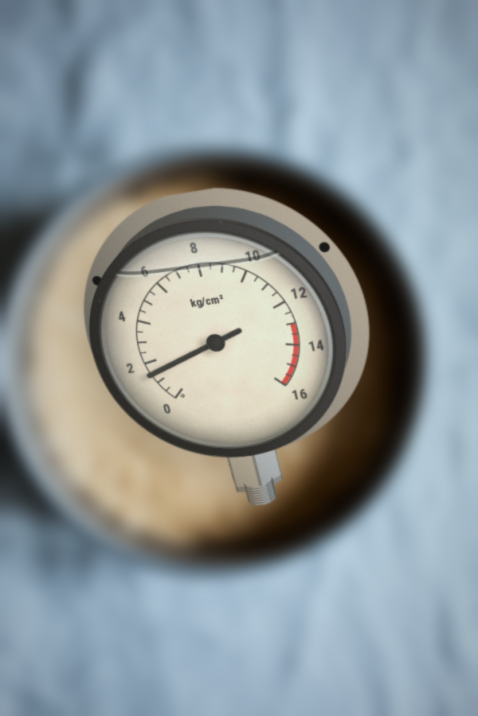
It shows 1.5 kg/cm²
